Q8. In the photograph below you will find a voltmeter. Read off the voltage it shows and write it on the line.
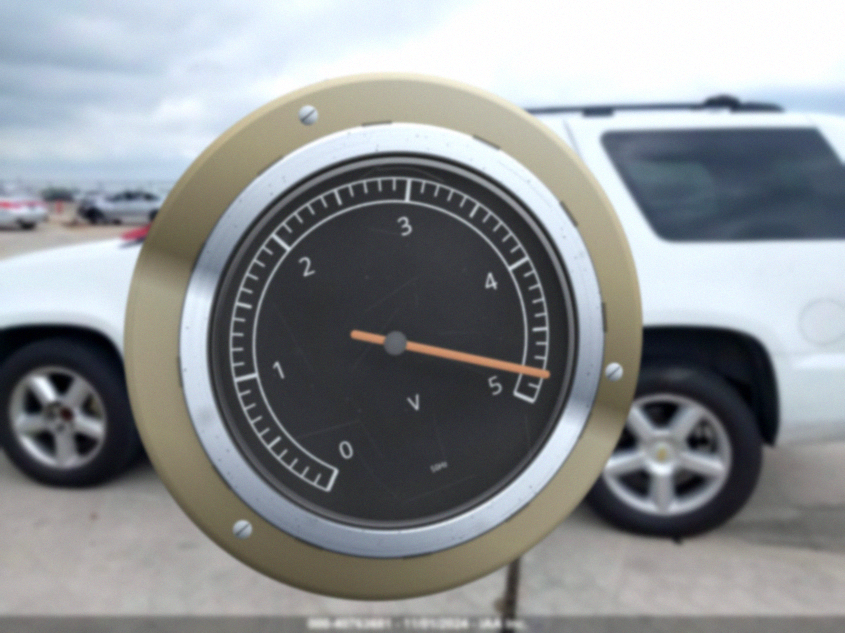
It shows 4.8 V
